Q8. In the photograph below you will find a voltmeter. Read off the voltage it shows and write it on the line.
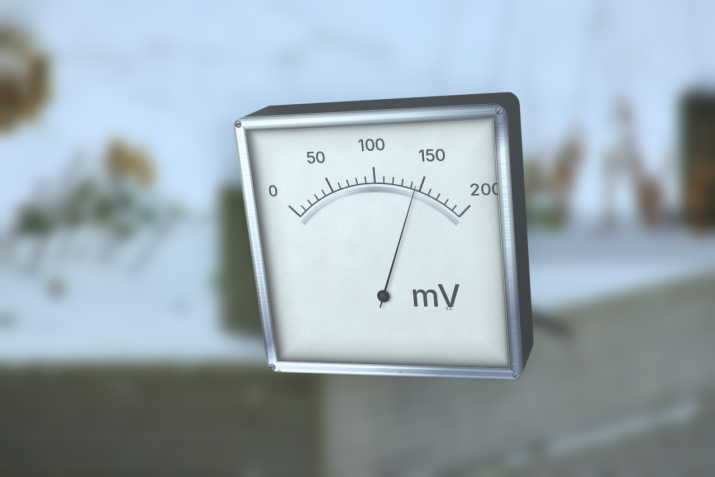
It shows 145 mV
